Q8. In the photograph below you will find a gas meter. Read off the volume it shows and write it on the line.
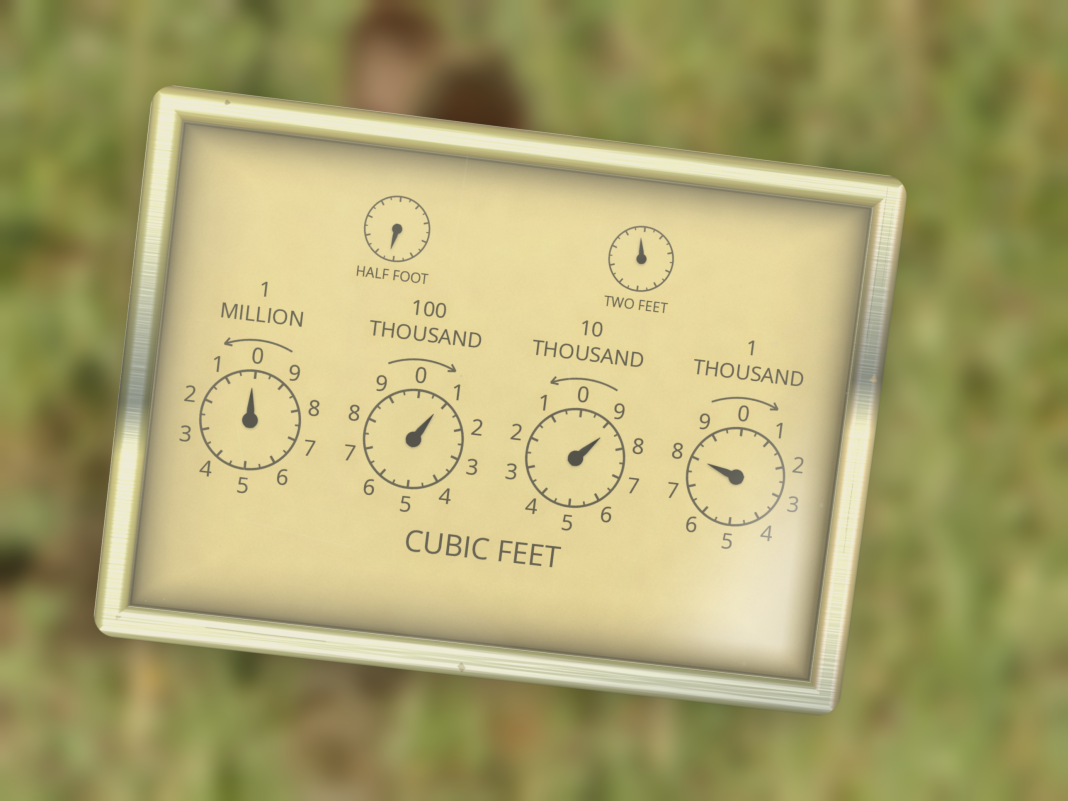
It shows 8800 ft³
